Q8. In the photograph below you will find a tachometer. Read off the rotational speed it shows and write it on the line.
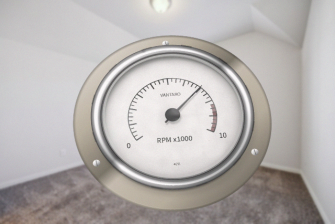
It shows 7000 rpm
